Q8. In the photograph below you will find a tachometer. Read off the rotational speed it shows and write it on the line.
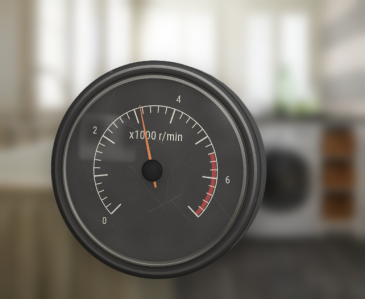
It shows 3200 rpm
